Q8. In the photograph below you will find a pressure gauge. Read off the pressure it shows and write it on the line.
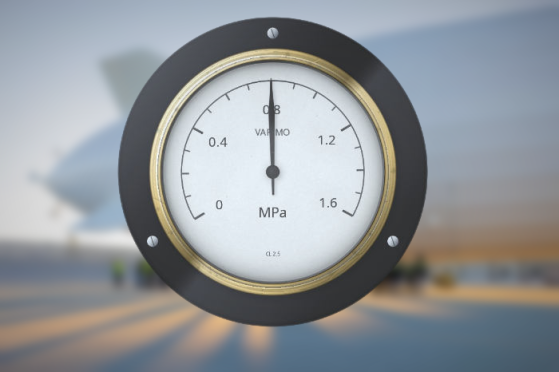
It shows 0.8 MPa
